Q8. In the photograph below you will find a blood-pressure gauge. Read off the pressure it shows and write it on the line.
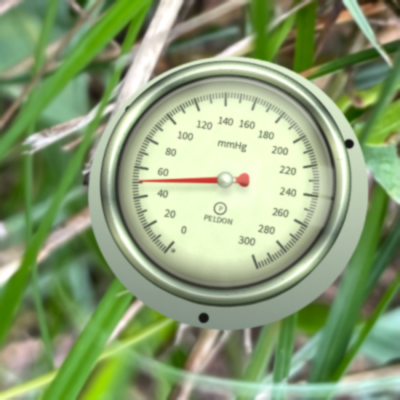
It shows 50 mmHg
